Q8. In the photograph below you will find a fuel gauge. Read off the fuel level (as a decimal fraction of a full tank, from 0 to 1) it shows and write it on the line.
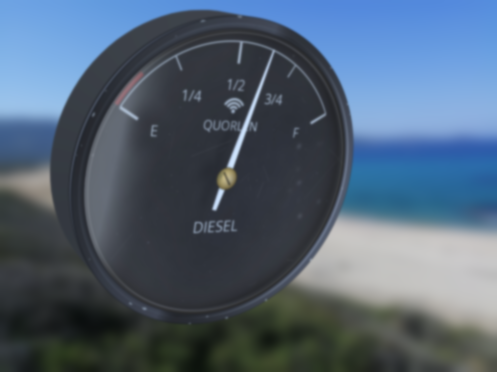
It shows 0.625
